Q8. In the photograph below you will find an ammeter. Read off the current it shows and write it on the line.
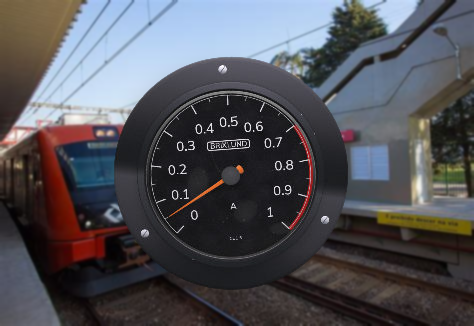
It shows 0.05 A
